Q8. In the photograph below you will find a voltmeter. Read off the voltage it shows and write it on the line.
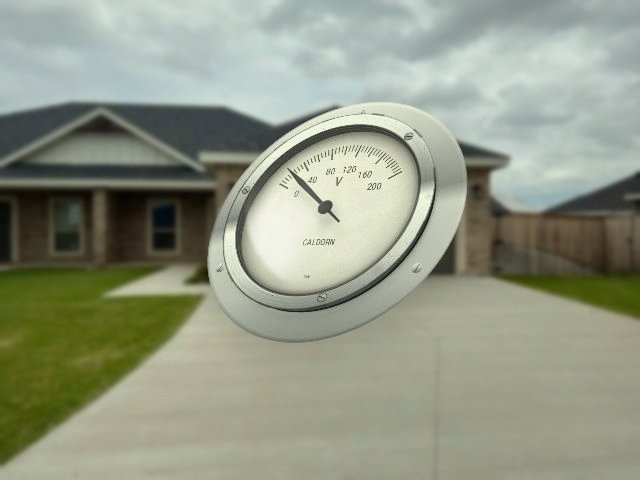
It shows 20 V
